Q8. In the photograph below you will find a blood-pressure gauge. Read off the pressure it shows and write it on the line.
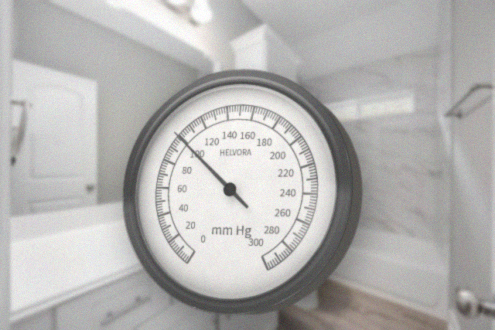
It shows 100 mmHg
